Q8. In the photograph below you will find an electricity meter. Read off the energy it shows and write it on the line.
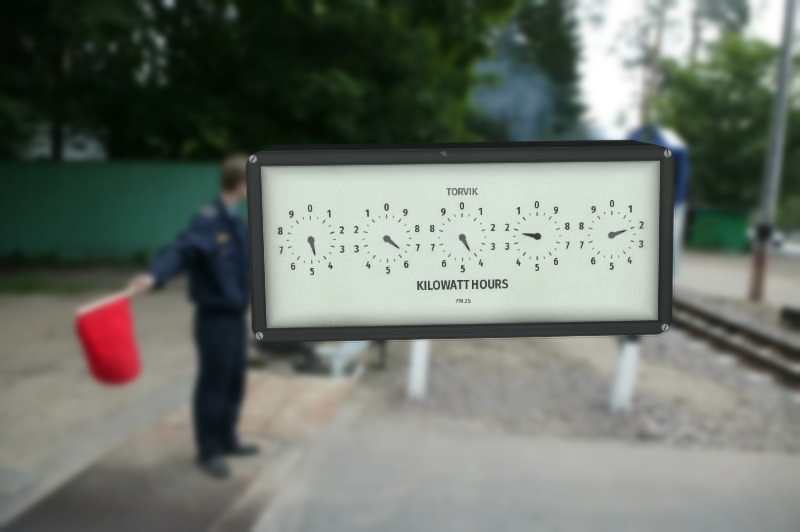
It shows 46422 kWh
